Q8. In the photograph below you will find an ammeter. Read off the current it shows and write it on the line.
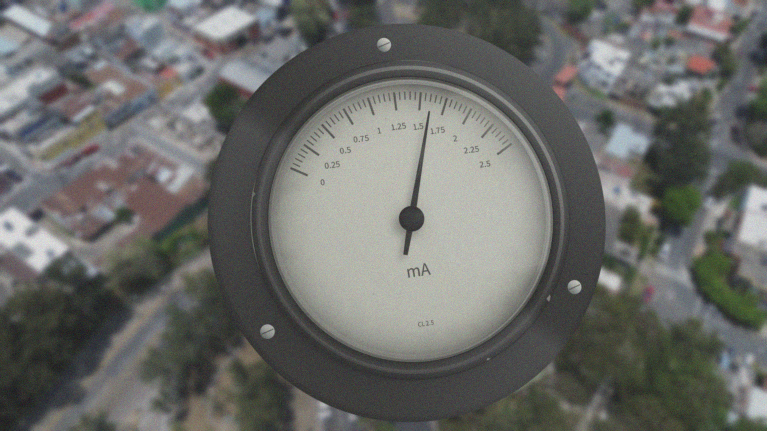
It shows 1.6 mA
